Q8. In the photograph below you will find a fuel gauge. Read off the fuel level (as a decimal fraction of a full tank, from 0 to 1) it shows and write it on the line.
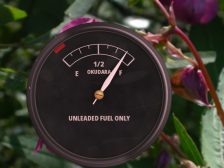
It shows 0.875
